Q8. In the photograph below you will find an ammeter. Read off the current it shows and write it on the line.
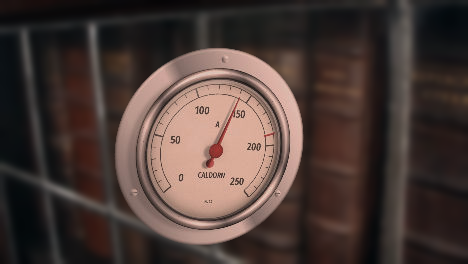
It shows 140 A
